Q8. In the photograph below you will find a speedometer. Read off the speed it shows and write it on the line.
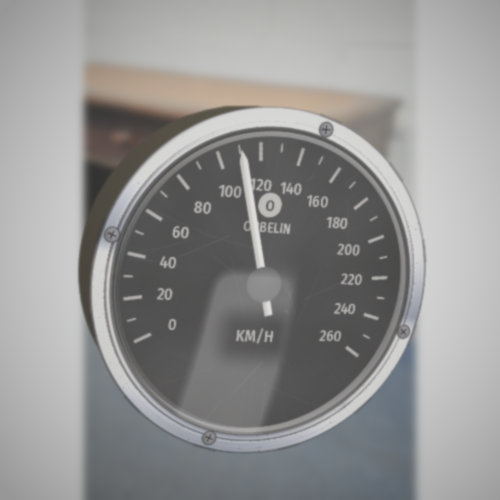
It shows 110 km/h
